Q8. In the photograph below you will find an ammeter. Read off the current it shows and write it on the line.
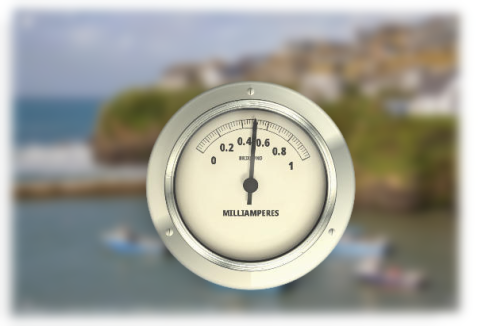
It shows 0.5 mA
